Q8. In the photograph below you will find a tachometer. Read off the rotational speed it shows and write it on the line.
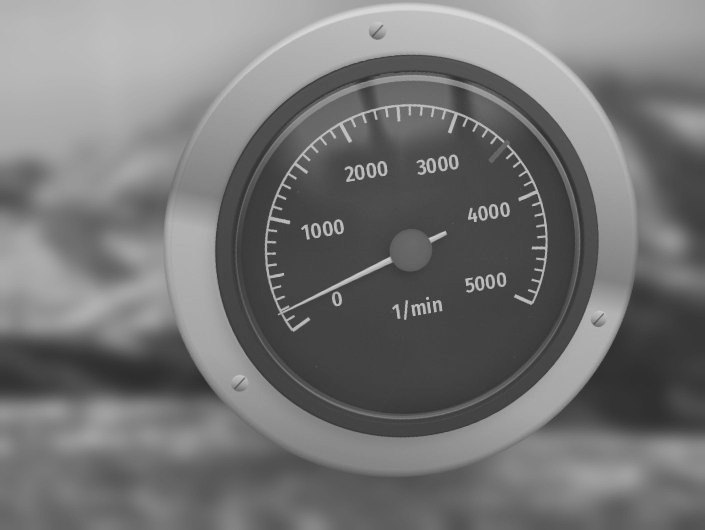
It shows 200 rpm
